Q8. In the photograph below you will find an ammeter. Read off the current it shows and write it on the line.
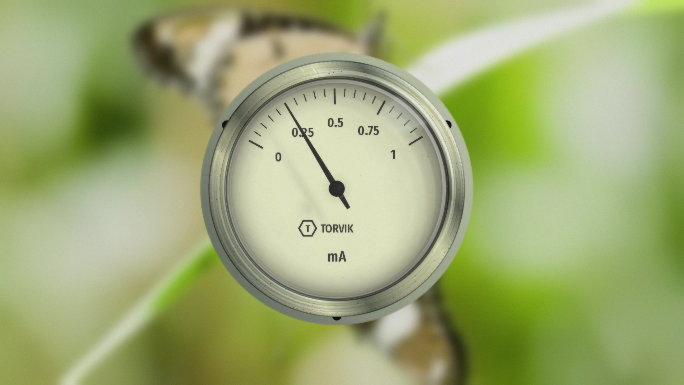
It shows 0.25 mA
